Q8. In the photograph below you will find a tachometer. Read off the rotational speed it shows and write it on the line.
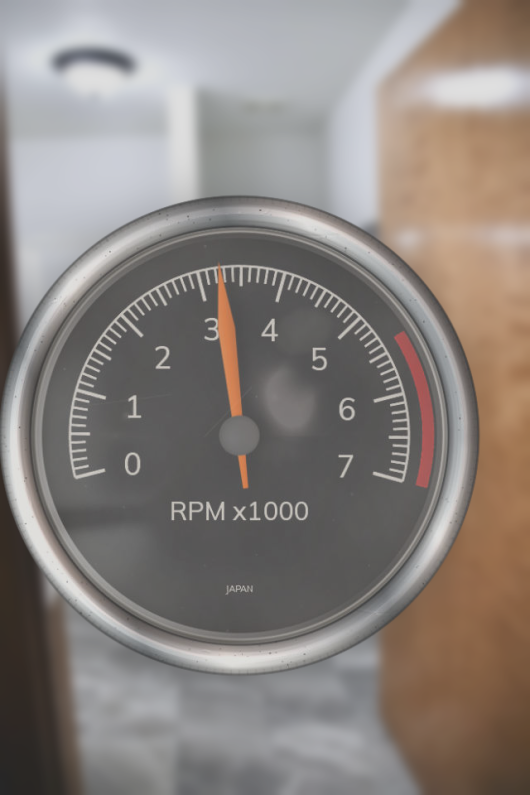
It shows 3250 rpm
